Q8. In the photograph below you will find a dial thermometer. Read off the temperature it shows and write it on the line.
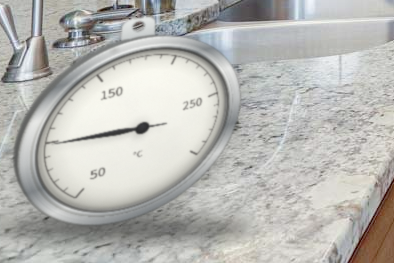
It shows 100 °C
